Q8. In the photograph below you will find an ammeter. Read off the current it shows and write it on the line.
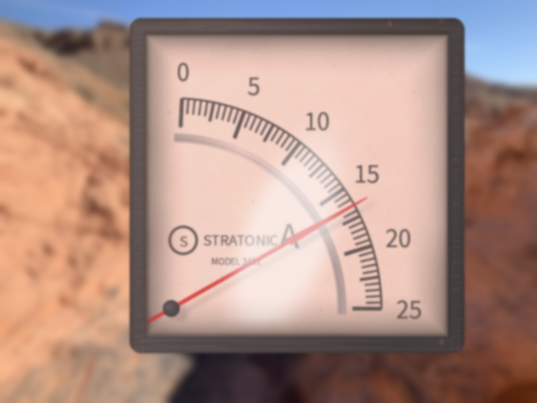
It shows 16.5 A
